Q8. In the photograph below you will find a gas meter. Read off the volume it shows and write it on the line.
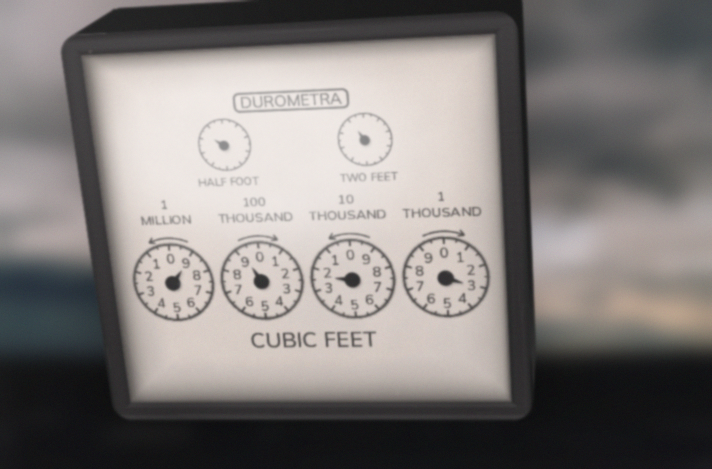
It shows 892300 ft³
